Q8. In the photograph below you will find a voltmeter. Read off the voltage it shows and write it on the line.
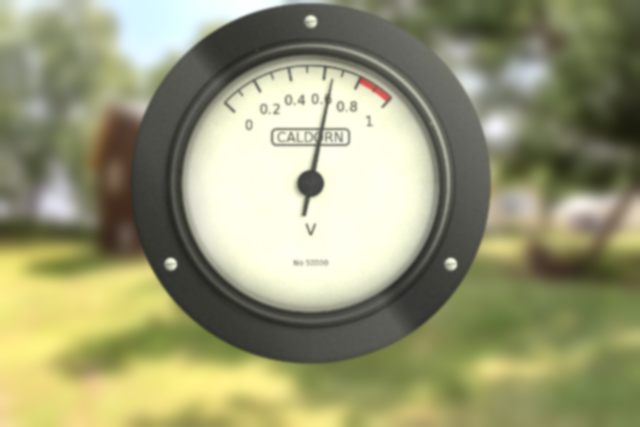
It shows 0.65 V
